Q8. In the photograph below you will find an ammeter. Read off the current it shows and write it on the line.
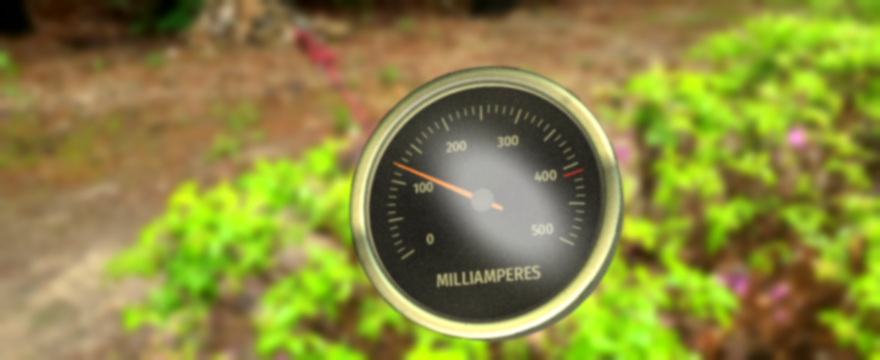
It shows 120 mA
